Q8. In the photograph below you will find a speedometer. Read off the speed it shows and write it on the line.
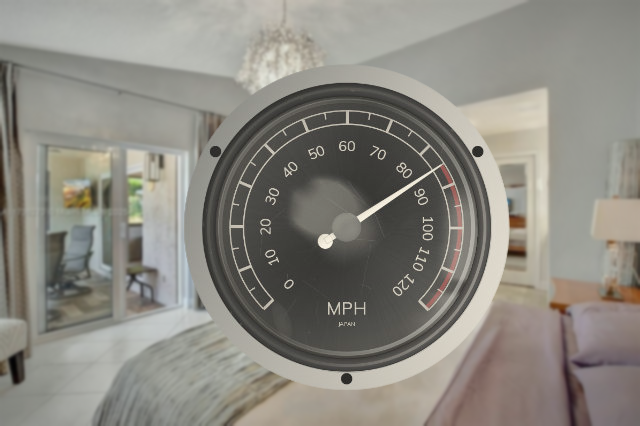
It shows 85 mph
